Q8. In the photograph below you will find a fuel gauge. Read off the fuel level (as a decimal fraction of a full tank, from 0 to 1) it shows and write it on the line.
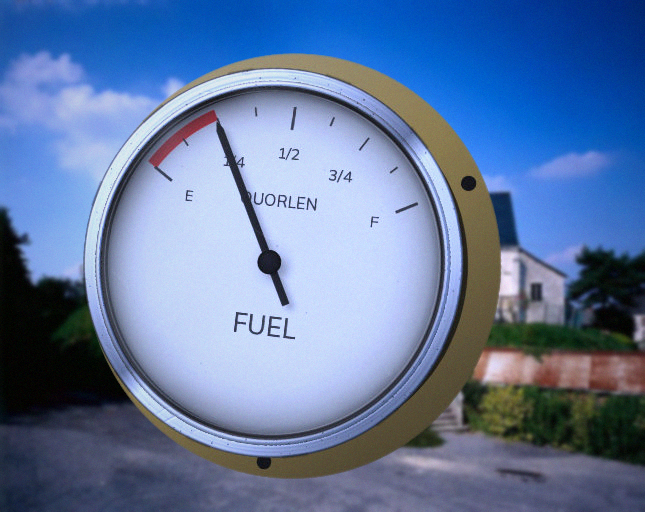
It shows 0.25
